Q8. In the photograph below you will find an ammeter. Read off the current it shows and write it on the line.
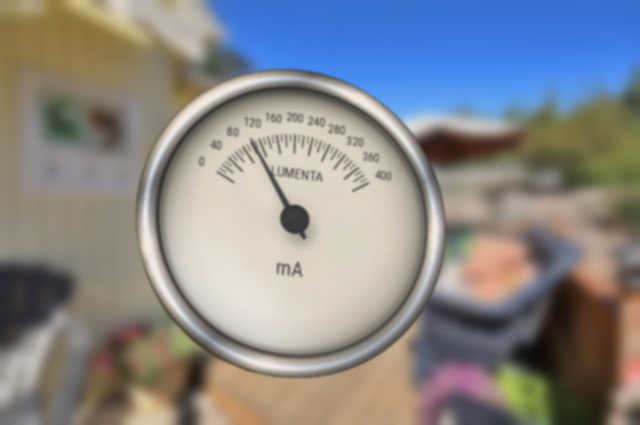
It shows 100 mA
